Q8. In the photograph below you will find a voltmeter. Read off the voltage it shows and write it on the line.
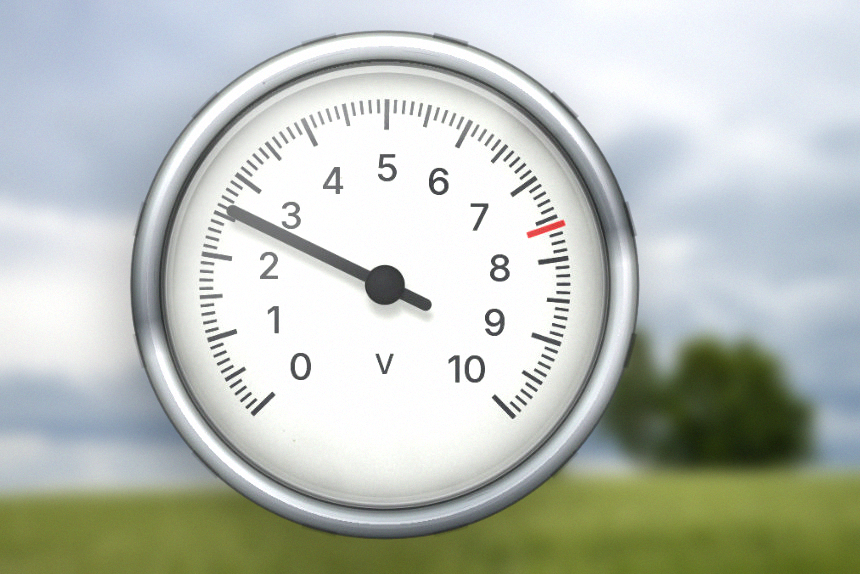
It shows 2.6 V
